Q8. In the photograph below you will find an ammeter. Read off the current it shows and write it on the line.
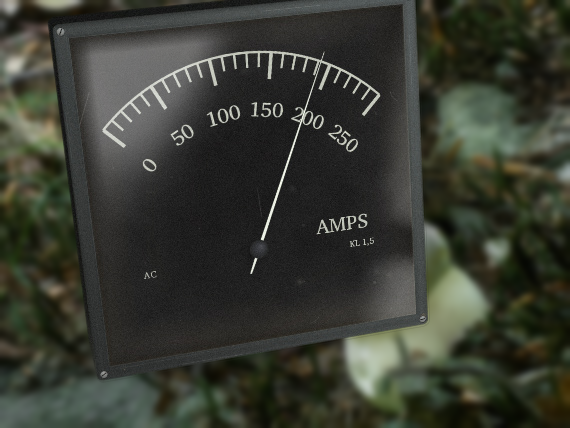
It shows 190 A
